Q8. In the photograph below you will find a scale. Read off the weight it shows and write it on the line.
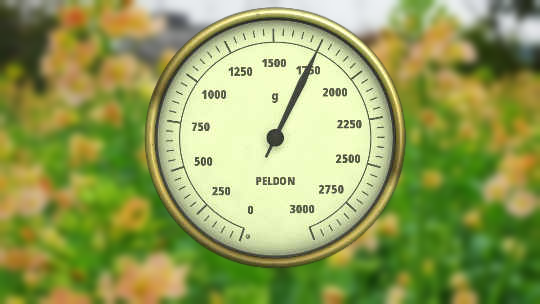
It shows 1750 g
